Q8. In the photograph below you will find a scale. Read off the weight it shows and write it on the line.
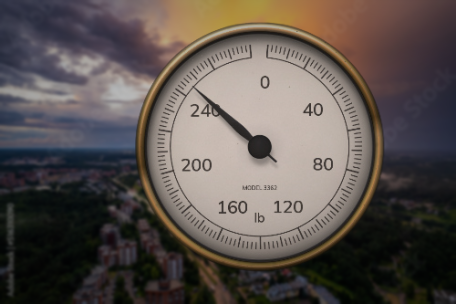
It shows 246 lb
